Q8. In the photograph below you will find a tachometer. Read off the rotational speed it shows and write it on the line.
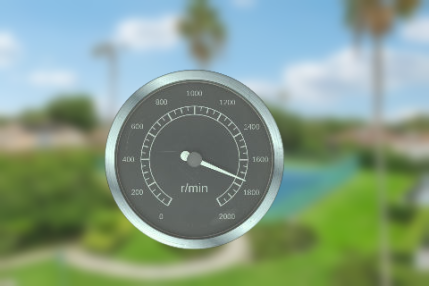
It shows 1750 rpm
